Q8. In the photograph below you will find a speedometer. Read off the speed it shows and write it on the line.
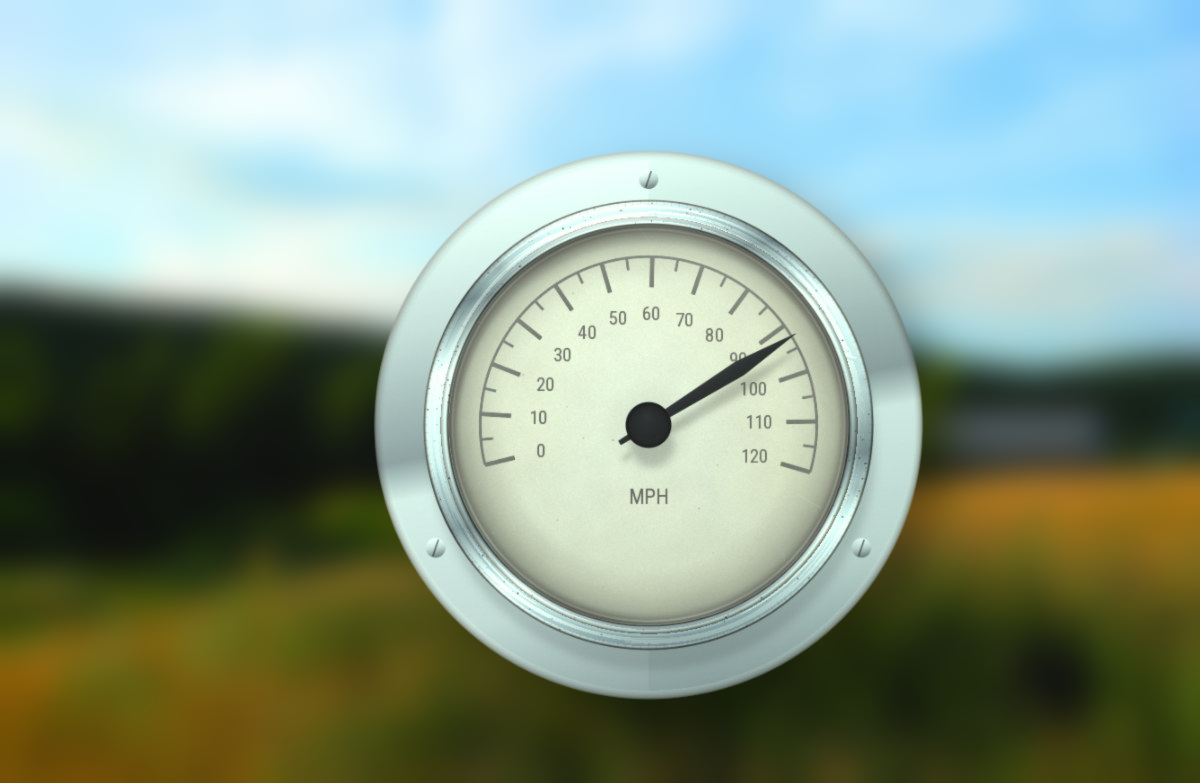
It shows 92.5 mph
